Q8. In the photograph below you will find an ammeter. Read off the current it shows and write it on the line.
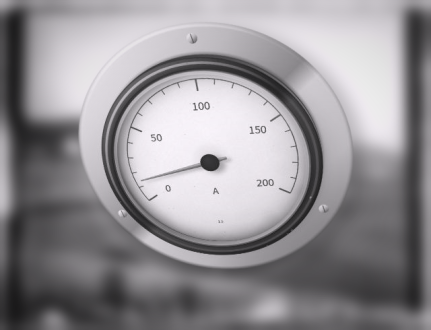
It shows 15 A
